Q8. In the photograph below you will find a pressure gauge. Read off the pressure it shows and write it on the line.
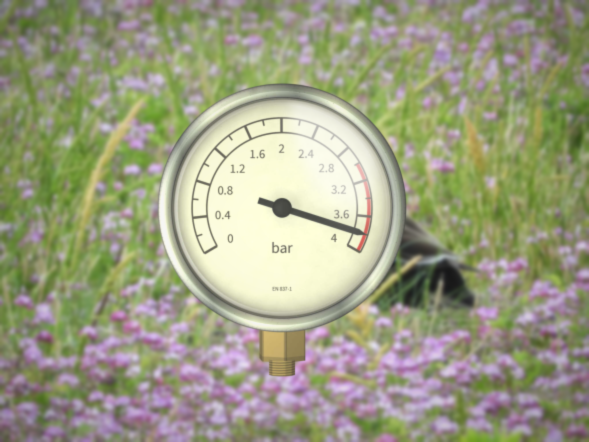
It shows 3.8 bar
